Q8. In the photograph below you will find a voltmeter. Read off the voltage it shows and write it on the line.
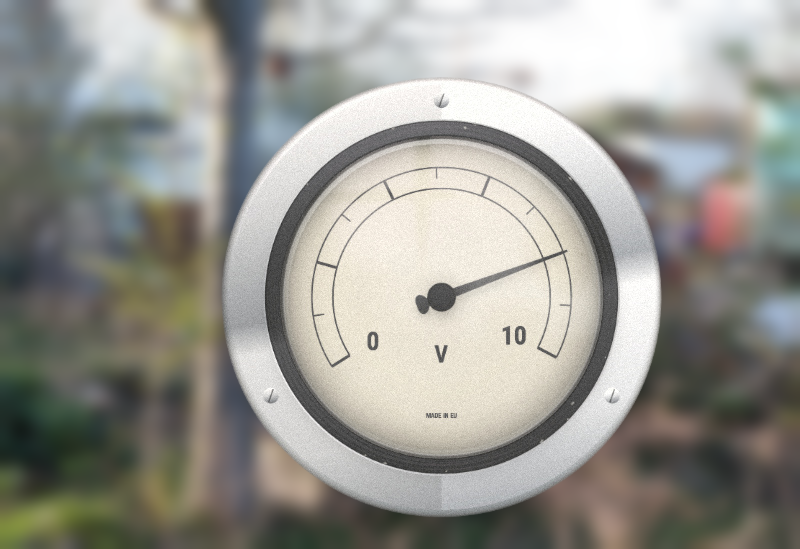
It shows 8 V
